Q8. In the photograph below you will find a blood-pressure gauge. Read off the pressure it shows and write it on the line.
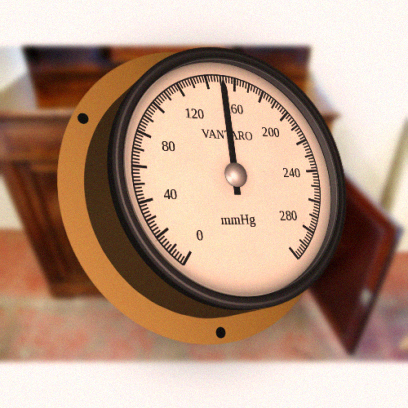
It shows 150 mmHg
